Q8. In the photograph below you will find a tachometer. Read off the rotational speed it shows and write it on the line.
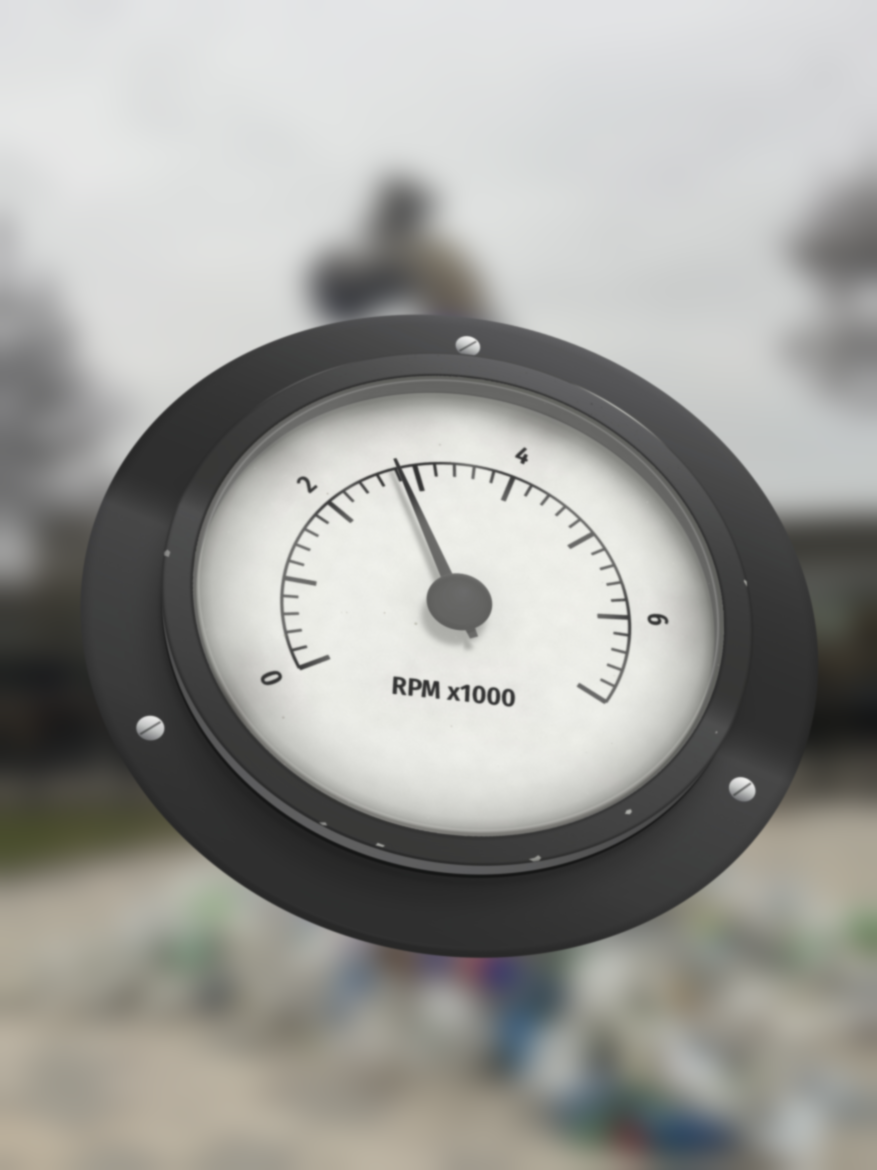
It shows 2800 rpm
